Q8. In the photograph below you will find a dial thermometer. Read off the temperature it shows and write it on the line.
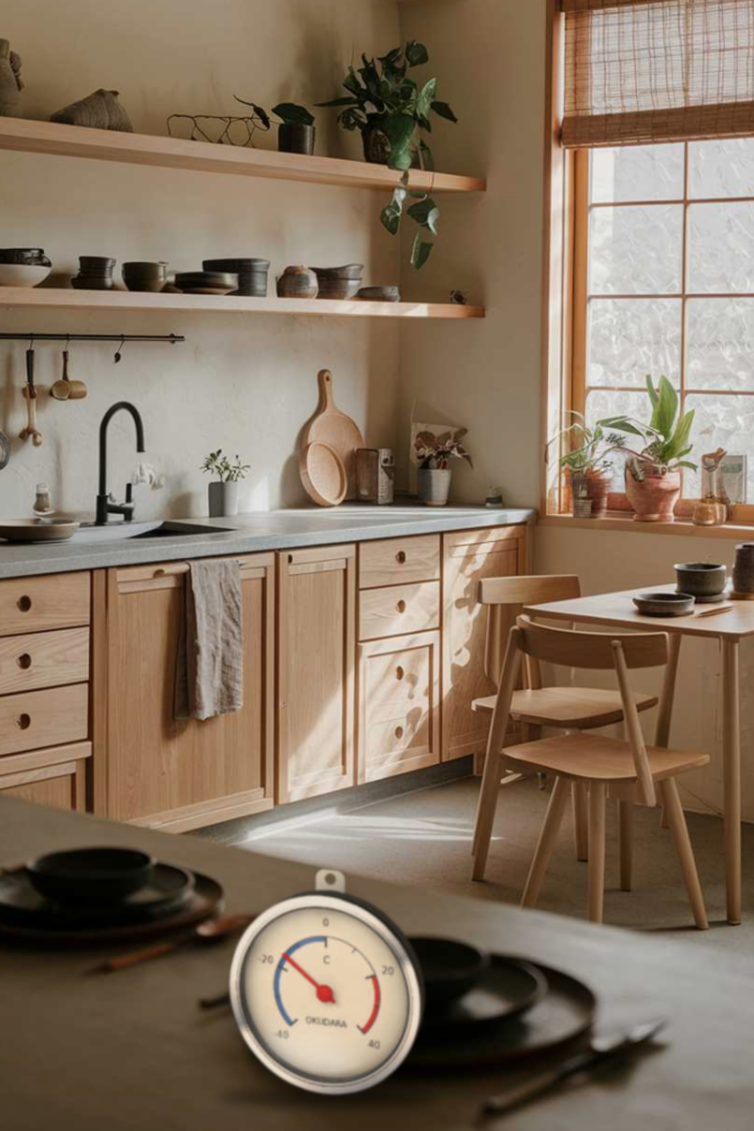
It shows -15 °C
